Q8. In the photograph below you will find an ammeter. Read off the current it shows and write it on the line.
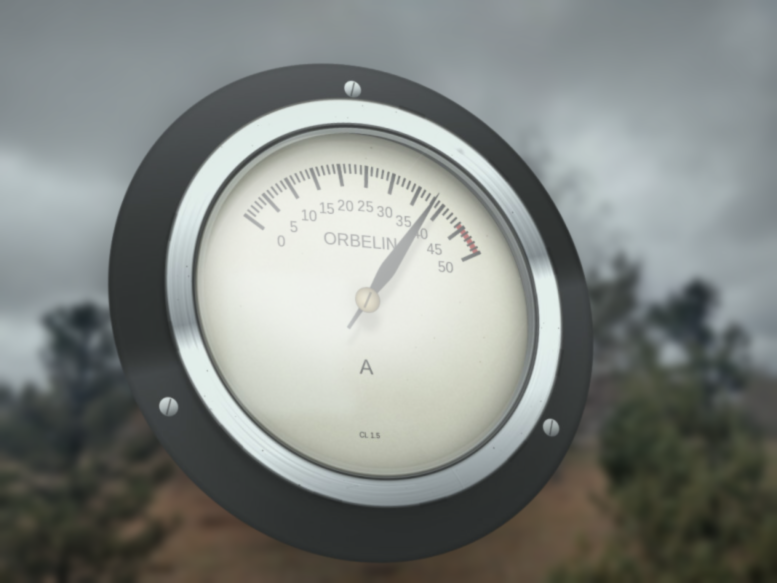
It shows 38 A
